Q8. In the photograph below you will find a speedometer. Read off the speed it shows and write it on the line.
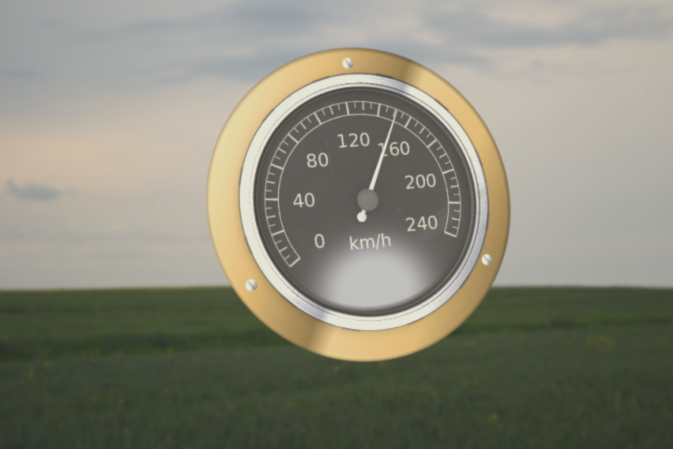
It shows 150 km/h
